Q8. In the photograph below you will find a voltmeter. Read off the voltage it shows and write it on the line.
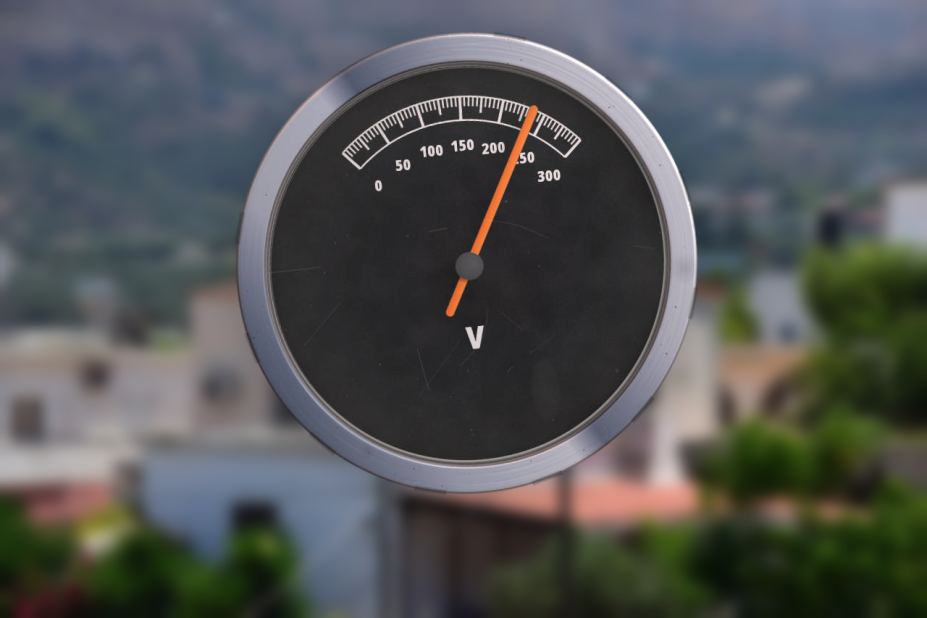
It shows 235 V
